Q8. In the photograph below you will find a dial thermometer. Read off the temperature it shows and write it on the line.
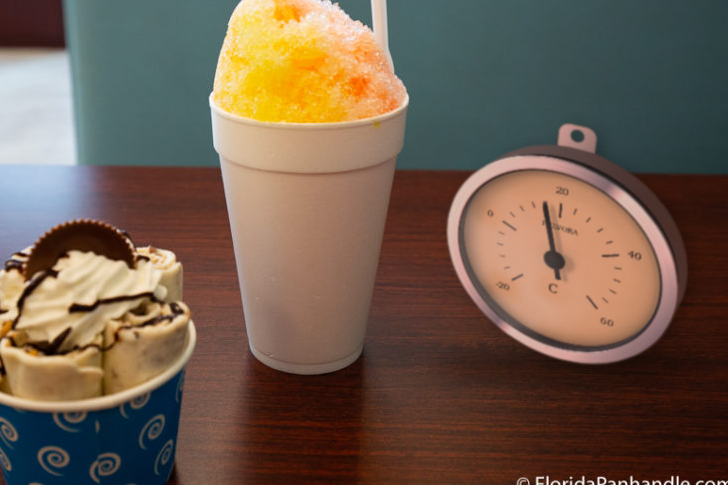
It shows 16 °C
